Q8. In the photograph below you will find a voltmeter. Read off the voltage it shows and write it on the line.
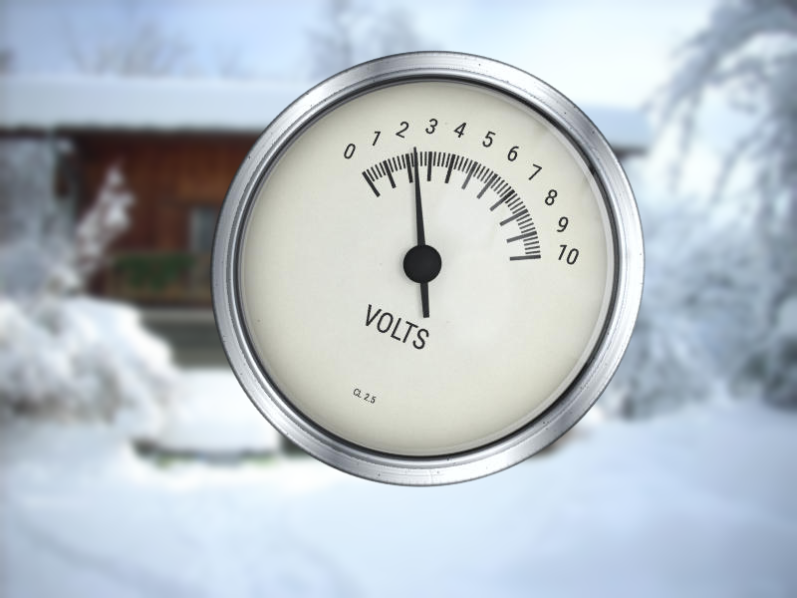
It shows 2.4 V
